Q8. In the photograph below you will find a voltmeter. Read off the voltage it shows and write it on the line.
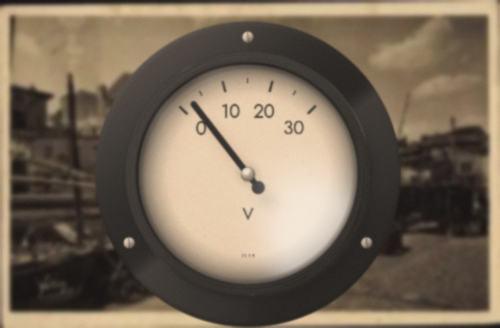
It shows 2.5 V
